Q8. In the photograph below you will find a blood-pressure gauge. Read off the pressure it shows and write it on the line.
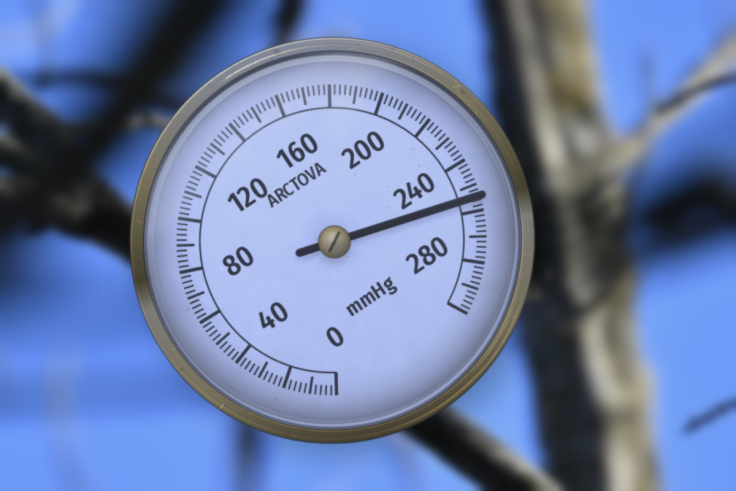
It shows 254 mmHg
